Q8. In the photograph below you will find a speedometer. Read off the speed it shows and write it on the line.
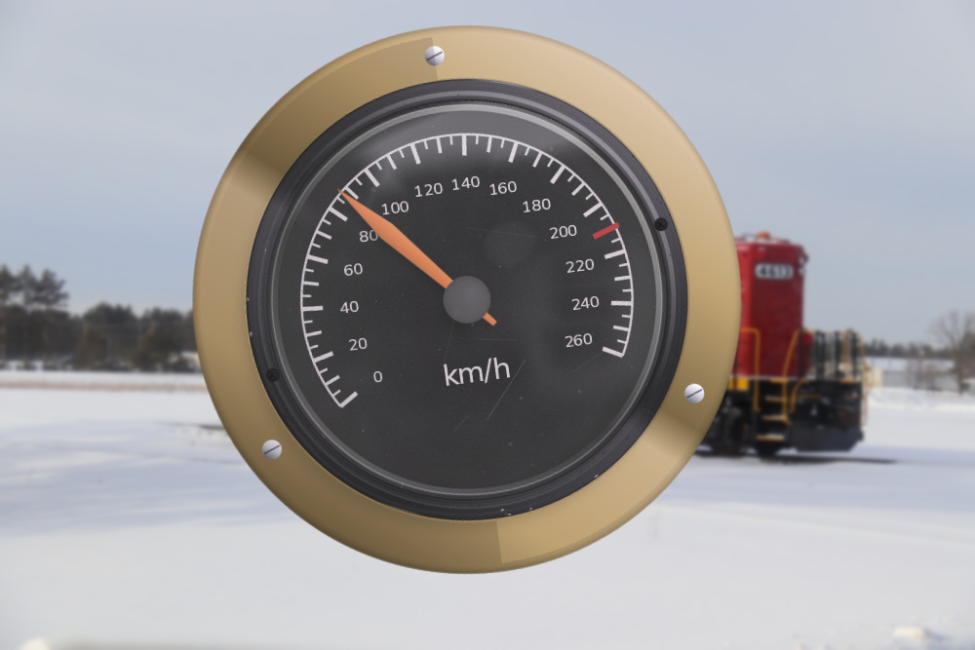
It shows 87.5 km/h
